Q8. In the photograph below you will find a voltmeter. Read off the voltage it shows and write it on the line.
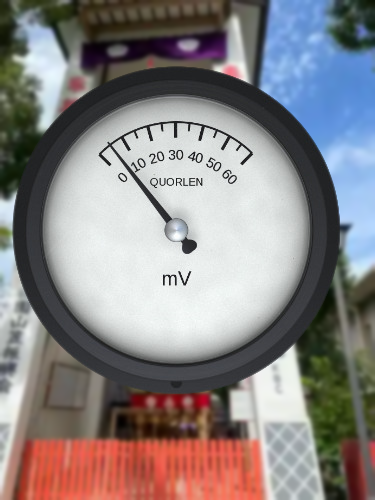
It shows 5 mV
